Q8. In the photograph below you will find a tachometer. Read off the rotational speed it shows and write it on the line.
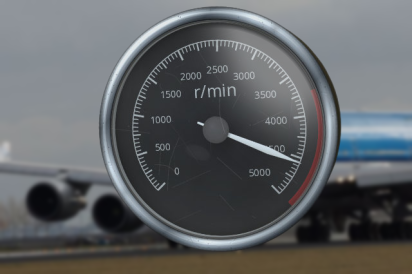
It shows 4550 rpm
